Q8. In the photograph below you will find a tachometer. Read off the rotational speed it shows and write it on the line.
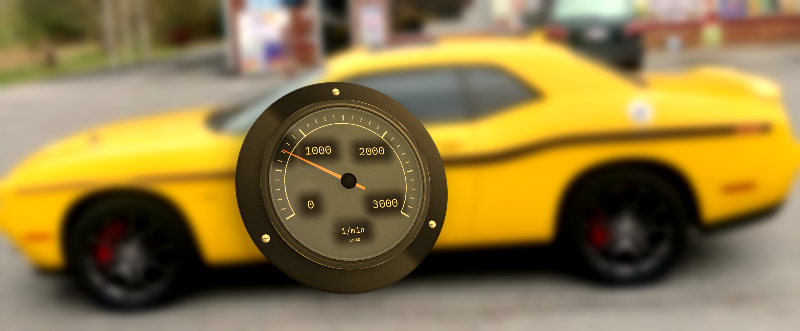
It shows 700 rpm
